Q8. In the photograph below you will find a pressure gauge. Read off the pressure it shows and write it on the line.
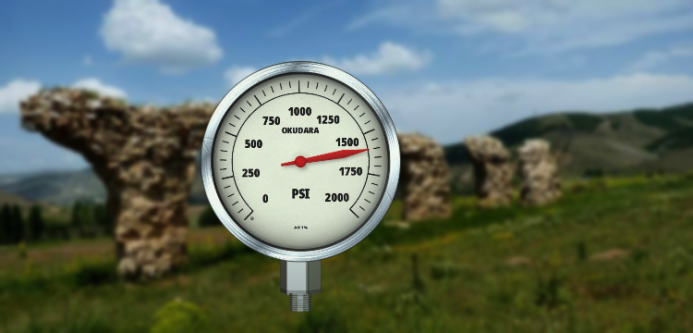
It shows 1600 psi
